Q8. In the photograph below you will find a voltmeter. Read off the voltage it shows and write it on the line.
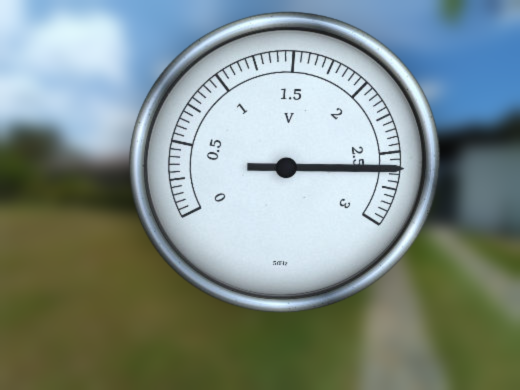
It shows 2.6 V
